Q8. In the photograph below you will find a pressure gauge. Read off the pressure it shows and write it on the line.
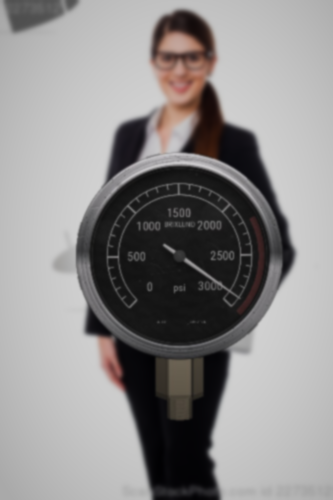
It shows 2900 psi
